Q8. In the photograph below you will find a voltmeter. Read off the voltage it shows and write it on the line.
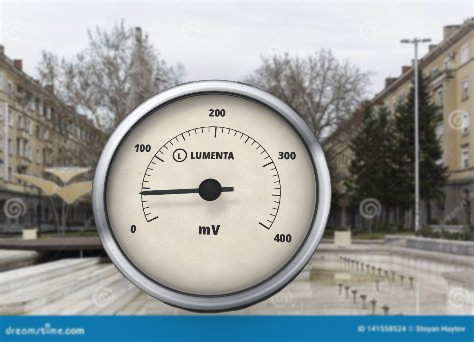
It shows 40 mV
